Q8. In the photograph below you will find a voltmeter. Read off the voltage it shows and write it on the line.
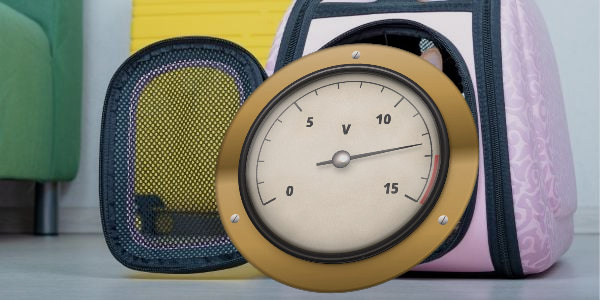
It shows 12.5 V
